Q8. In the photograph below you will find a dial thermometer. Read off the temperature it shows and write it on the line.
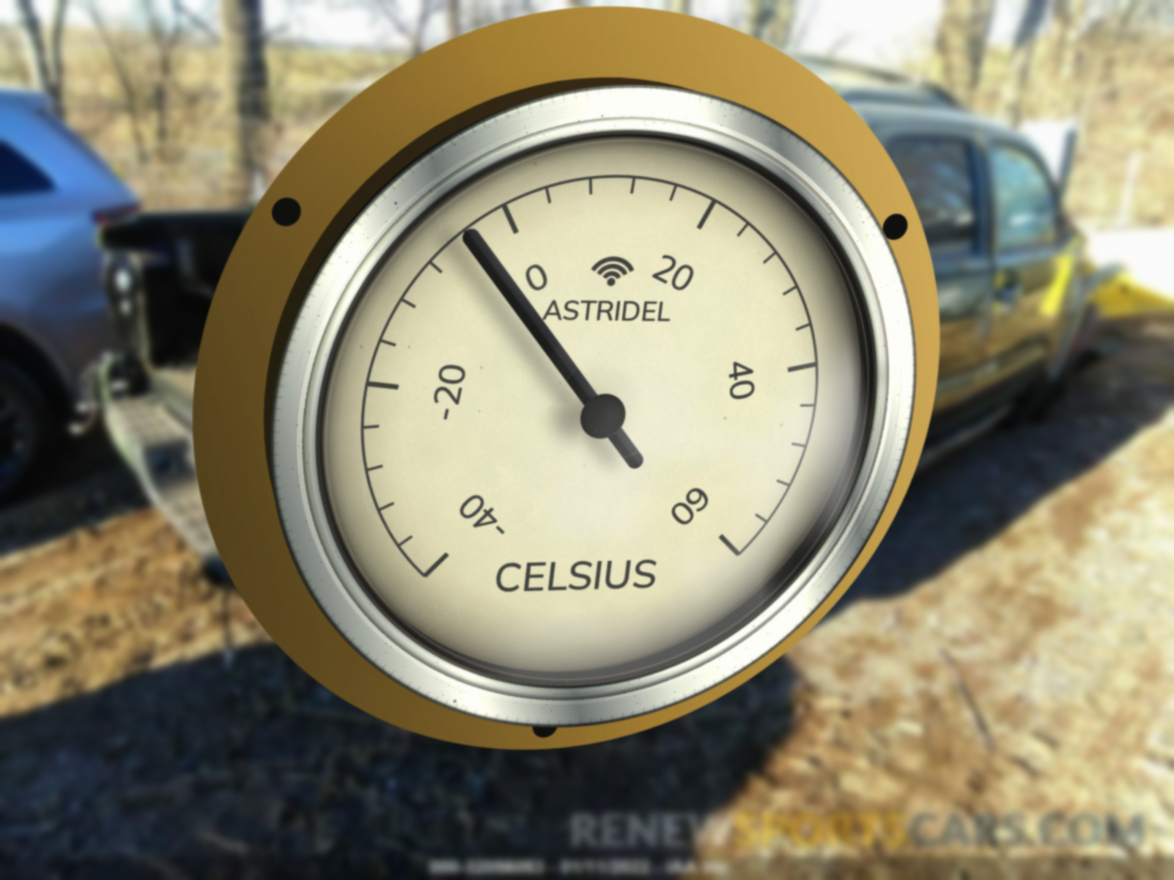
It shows -4 °C
